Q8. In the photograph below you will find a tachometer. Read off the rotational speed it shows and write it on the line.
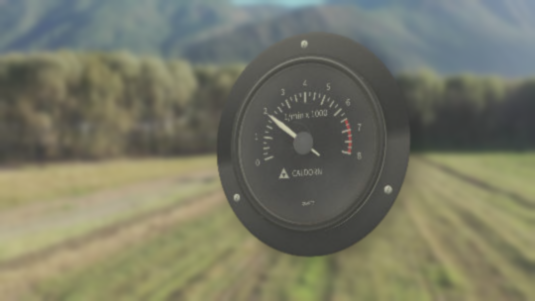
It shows 2000 rpm
